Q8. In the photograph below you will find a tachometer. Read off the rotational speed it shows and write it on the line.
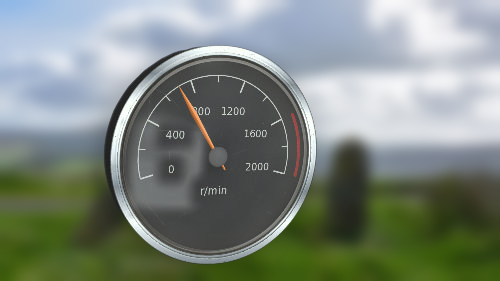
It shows 700 rpm
